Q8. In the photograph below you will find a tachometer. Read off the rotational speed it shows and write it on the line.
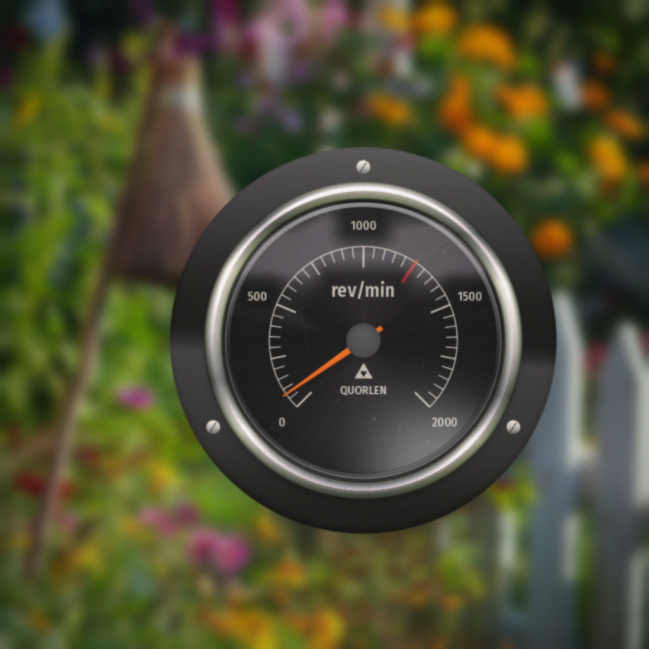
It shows 75 rpm
